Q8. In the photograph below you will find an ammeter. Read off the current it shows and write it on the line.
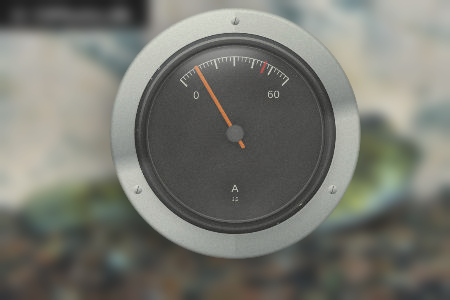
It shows 10 A
